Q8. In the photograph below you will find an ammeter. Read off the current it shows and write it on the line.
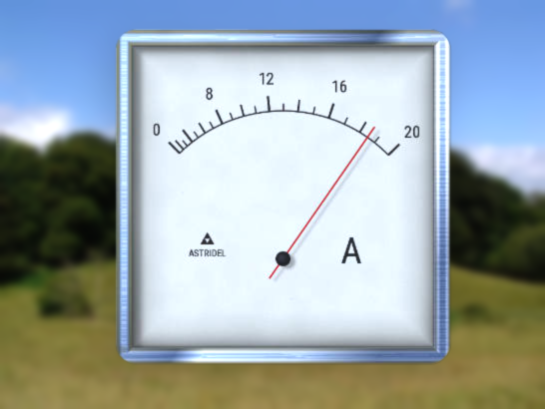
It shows 18.5 A
